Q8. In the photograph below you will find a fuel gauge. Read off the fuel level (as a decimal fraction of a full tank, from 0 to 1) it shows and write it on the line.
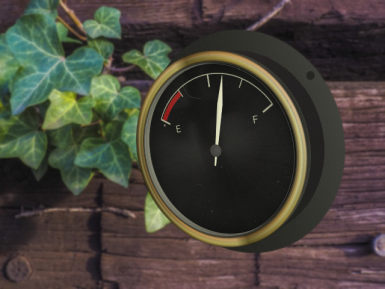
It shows 0.625
